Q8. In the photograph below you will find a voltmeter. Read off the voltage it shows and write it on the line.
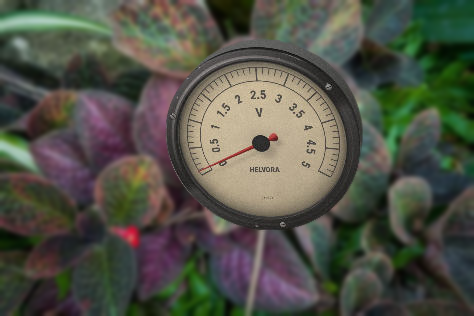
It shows 0.1 V
